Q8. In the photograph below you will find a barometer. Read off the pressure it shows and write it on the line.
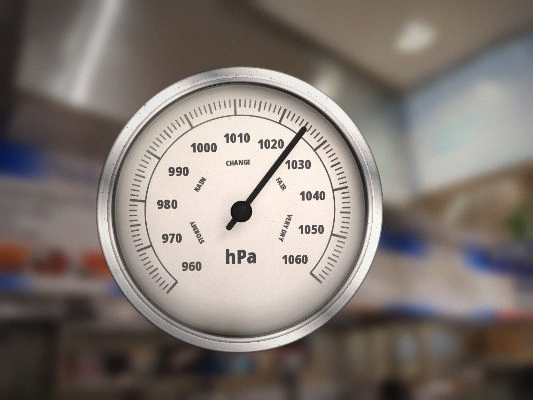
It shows 1025 hPa
